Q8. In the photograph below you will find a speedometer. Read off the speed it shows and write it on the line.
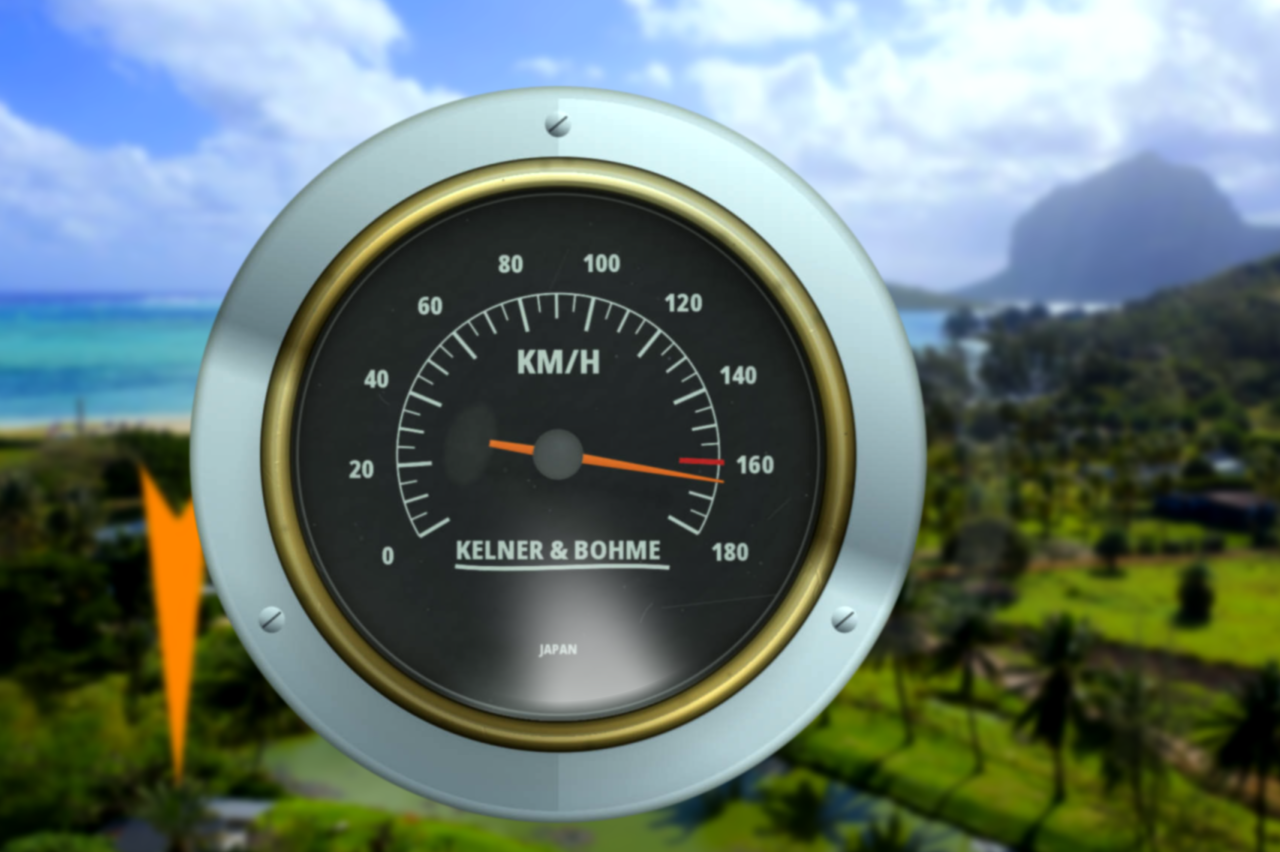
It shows 165 km/h
